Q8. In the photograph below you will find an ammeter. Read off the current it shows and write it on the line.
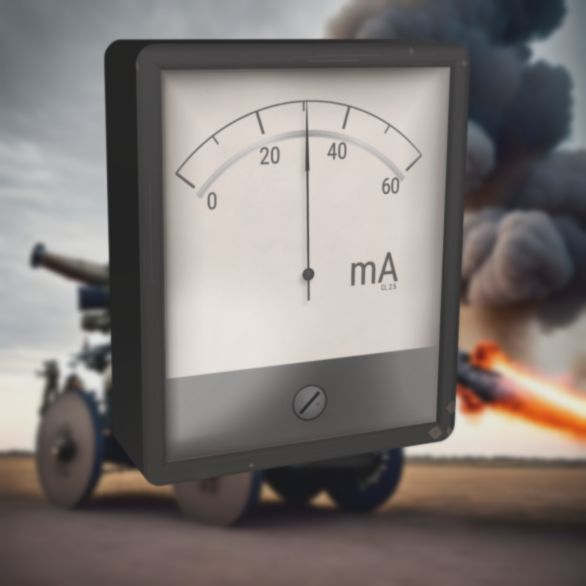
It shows 30 mA
